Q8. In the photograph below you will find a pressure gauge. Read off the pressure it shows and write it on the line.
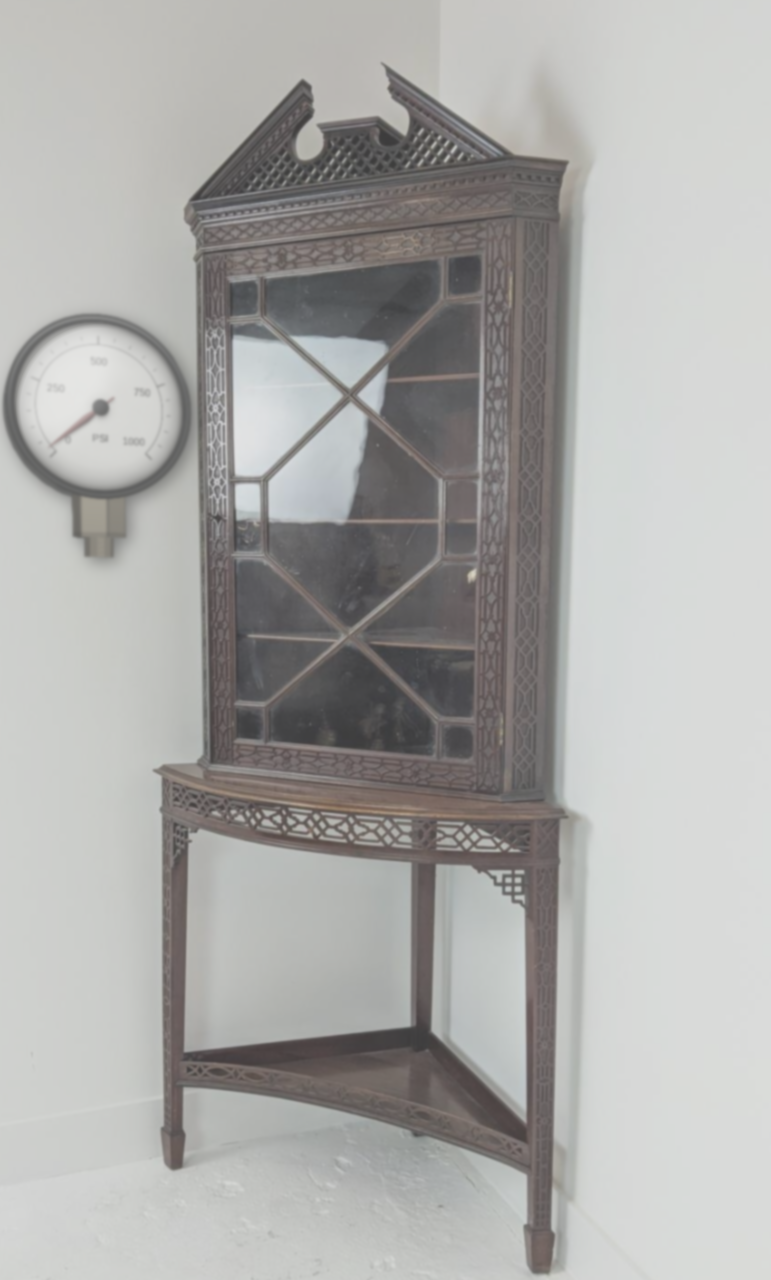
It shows 25 psi
